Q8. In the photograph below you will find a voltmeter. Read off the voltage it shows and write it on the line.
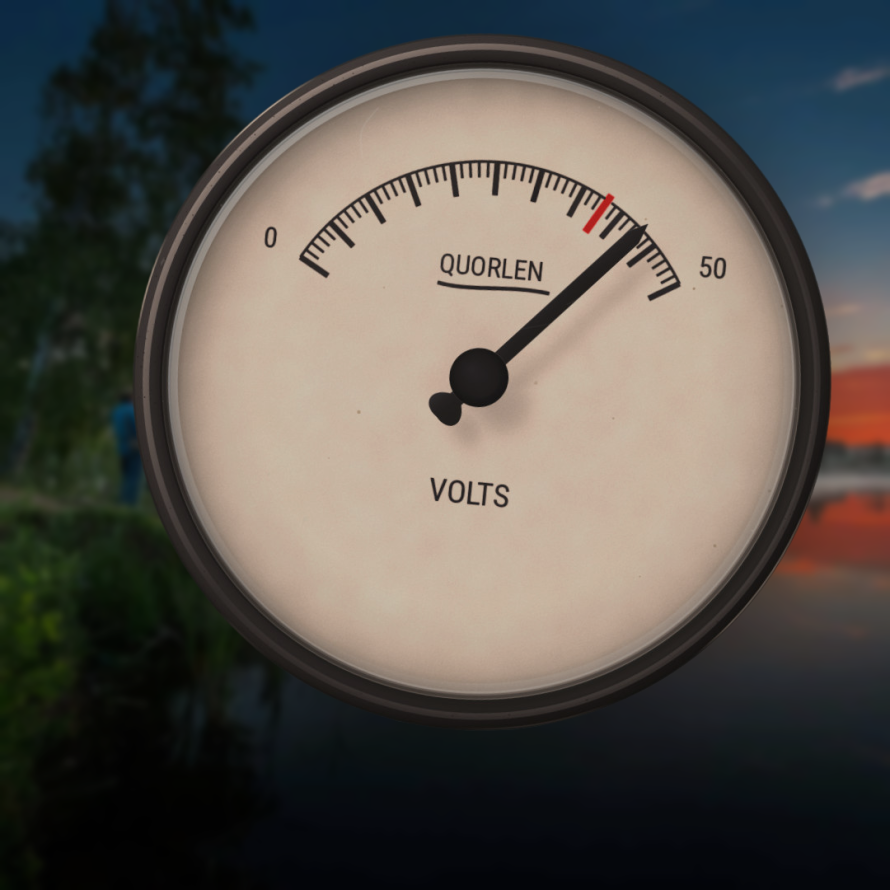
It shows 43 V
